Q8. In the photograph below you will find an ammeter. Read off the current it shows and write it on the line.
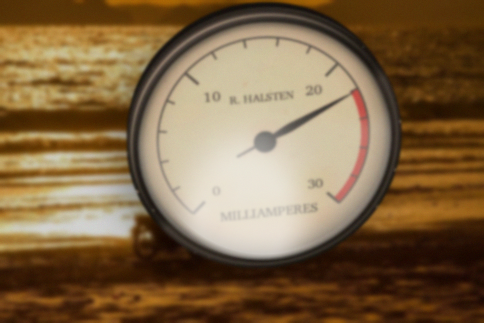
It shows 22 mA
